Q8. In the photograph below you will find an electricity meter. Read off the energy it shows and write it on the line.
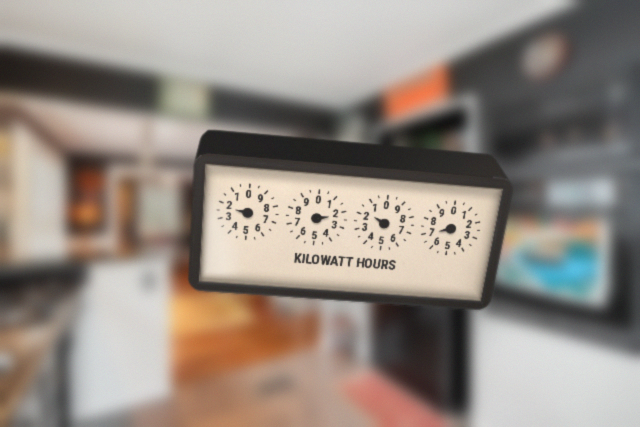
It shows 2217 kWh
